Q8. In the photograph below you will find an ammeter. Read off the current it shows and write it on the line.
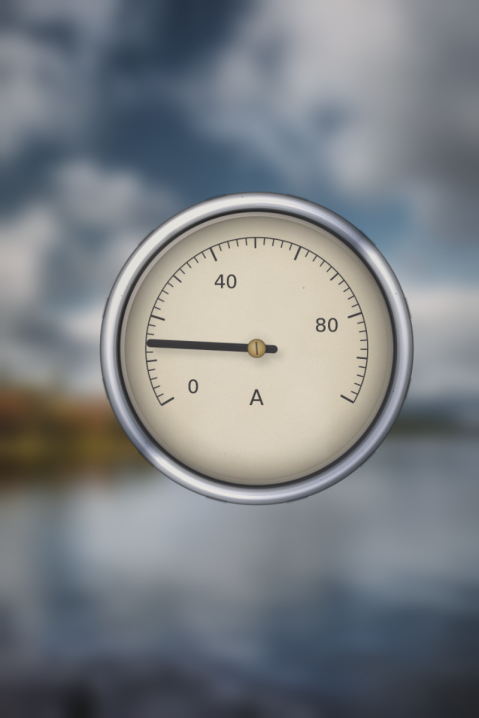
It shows 14 A
